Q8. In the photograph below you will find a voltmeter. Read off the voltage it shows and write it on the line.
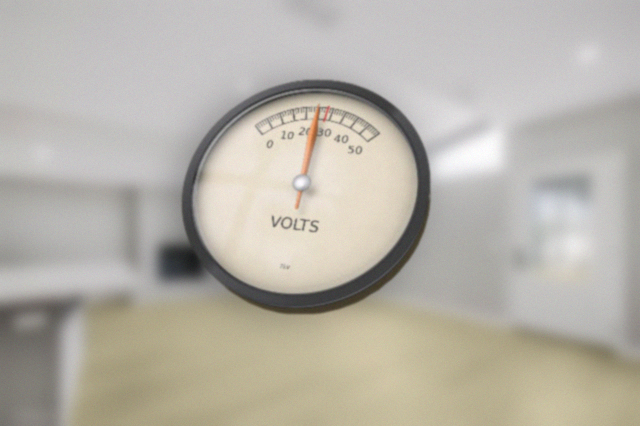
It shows 25 V
